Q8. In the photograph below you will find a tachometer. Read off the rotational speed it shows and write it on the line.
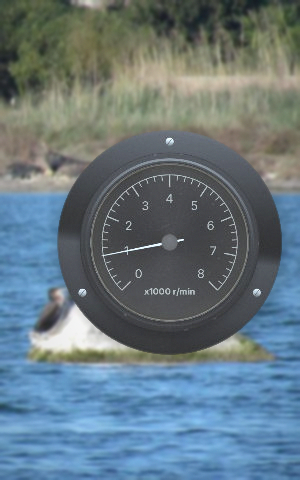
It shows 1000 rpm
